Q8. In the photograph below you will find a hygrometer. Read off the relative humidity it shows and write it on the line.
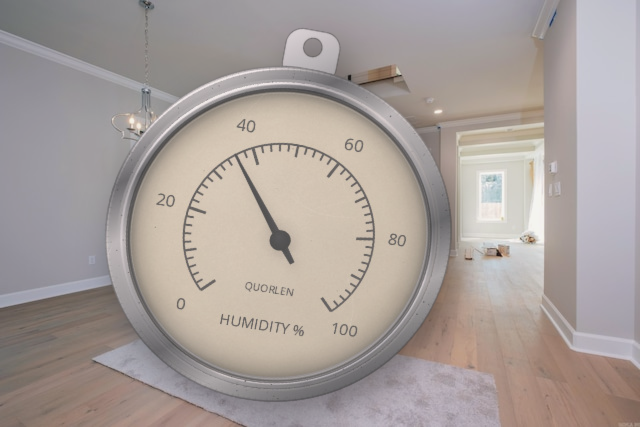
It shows 36 %
